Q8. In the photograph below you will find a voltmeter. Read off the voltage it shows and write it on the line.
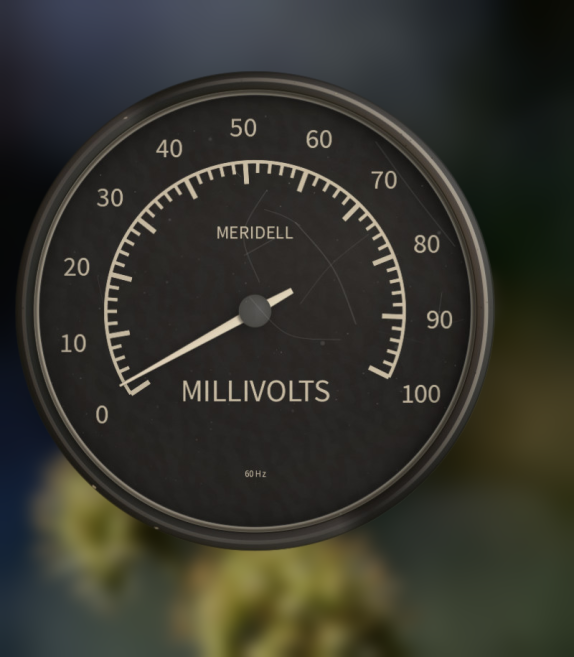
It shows 2 mV
